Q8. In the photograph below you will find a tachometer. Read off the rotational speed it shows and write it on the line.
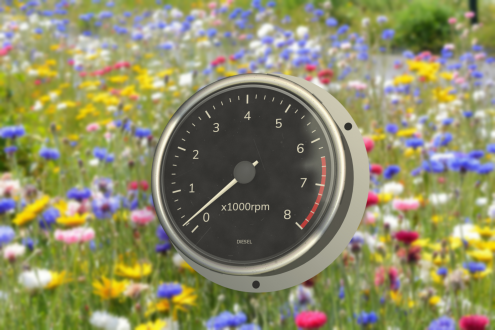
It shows 200 rpm
